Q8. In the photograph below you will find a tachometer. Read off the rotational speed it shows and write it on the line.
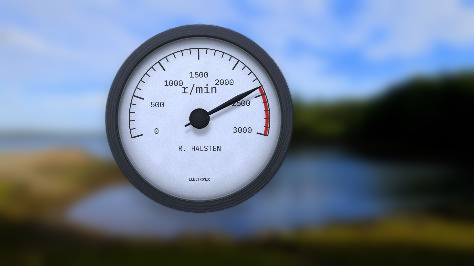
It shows 2400 rpm
